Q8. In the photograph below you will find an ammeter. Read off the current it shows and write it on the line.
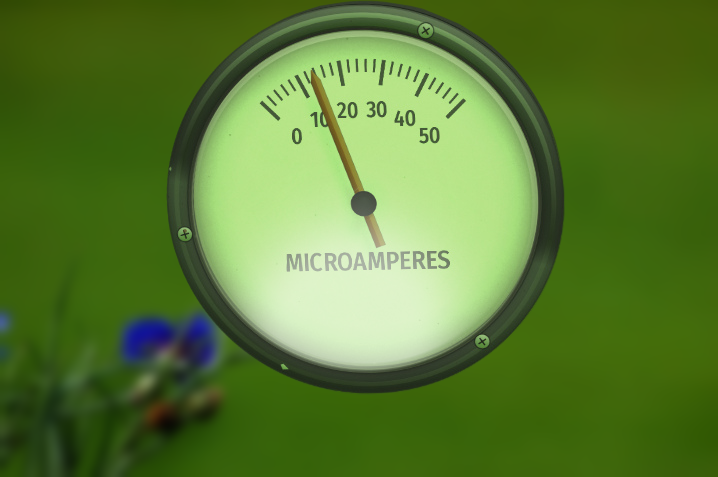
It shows 14 µA
